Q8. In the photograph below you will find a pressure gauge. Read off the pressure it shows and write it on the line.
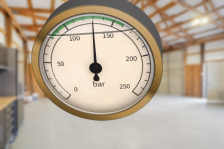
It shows 130 bar
